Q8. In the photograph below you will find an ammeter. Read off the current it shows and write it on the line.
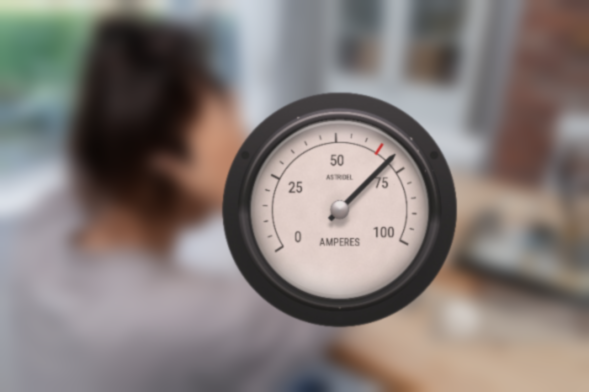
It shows 70 A
